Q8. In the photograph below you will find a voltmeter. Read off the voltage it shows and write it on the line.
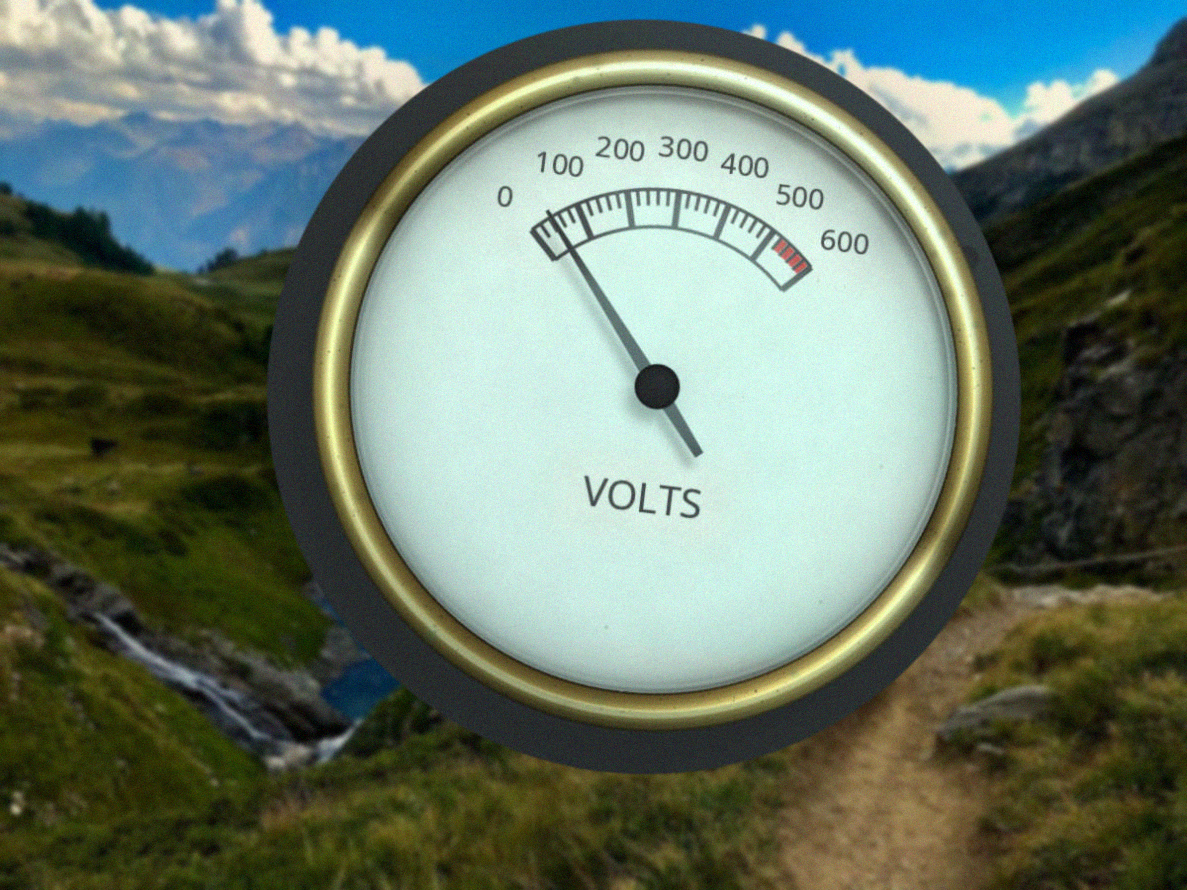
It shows 40 V
